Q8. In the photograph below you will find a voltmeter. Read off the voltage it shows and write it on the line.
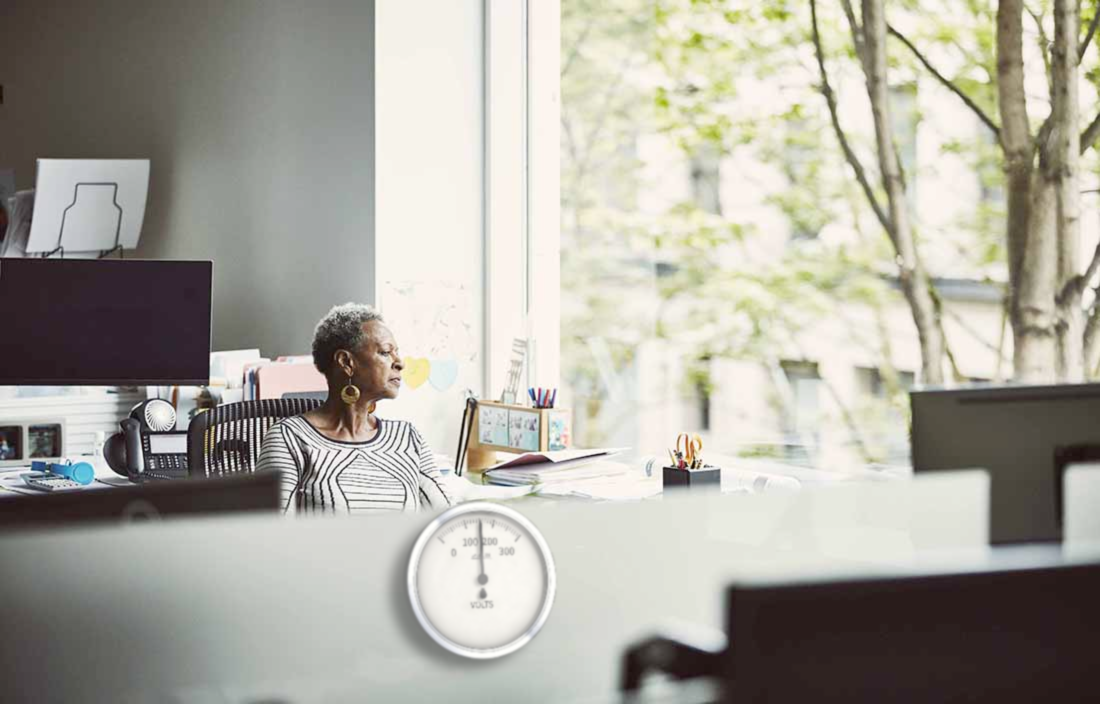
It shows 150 V
